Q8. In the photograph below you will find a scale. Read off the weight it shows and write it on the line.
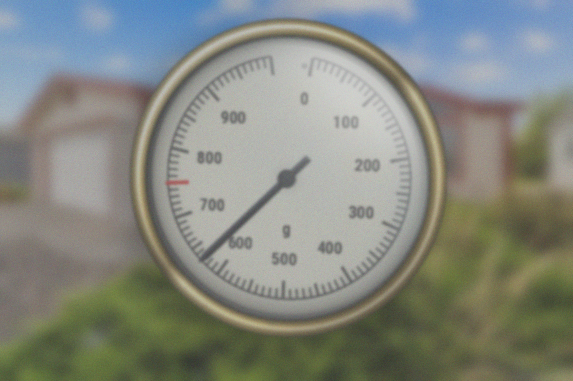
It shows 630 g
